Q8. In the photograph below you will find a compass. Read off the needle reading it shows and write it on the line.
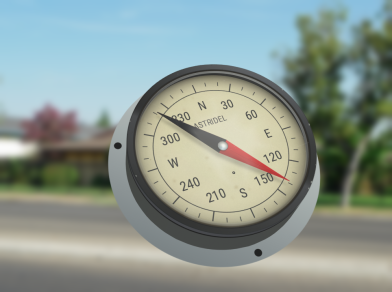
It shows 140 °
